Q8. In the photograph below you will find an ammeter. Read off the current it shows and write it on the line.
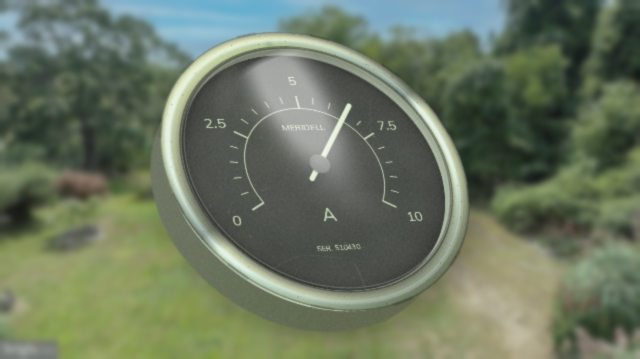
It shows 6.5 A
